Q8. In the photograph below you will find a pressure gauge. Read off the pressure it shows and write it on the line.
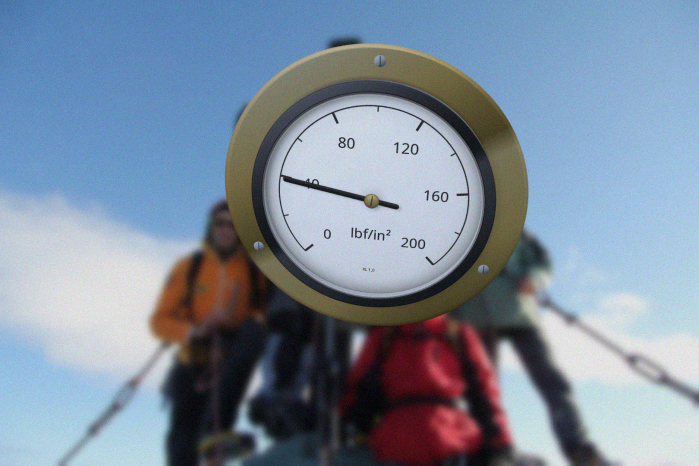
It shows 40 psi
